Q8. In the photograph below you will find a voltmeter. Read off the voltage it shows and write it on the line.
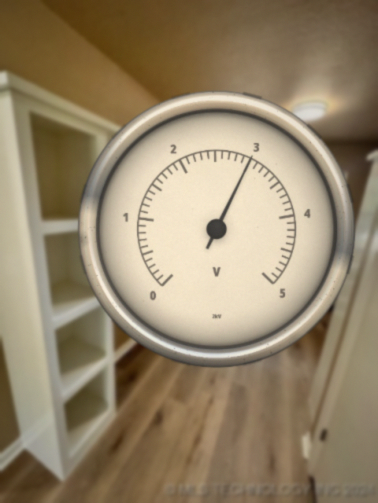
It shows 3 V
